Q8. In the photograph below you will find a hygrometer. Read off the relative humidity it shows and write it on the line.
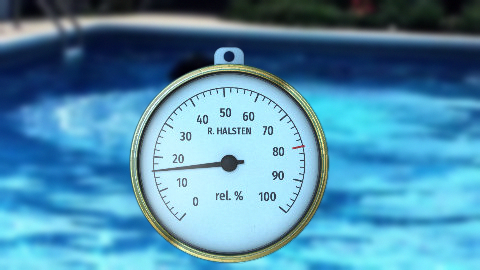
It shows 16 %
